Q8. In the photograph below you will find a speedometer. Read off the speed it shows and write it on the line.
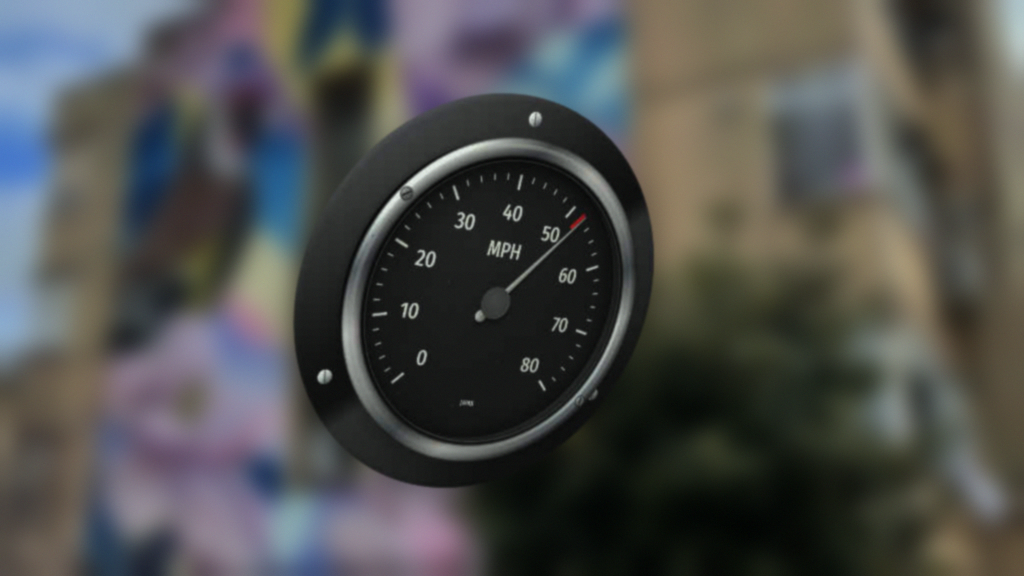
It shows 52 mph
